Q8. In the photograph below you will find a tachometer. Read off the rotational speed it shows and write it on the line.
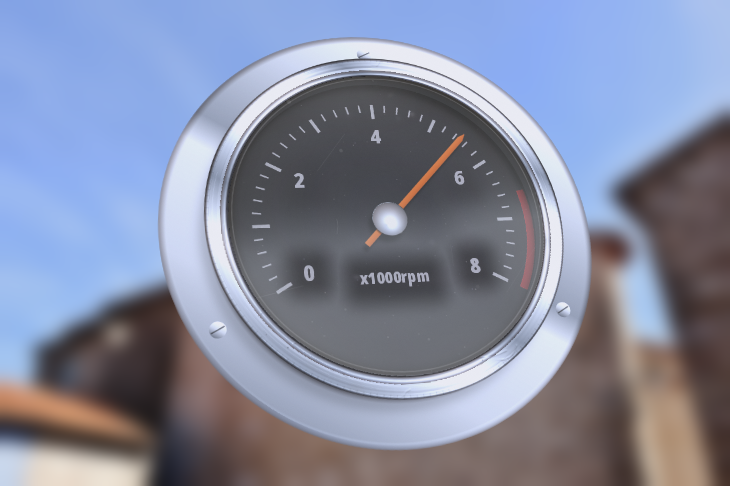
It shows 5500 rpm
